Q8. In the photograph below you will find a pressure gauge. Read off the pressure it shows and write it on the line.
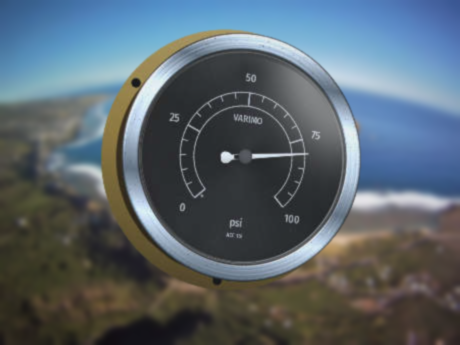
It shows 80 psi
